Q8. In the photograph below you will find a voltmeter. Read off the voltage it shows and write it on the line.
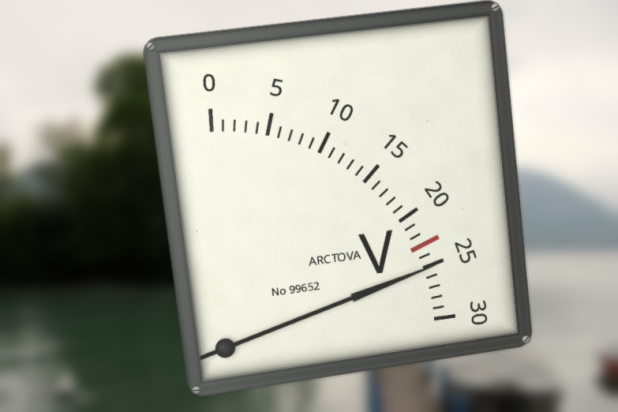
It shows 25 V
